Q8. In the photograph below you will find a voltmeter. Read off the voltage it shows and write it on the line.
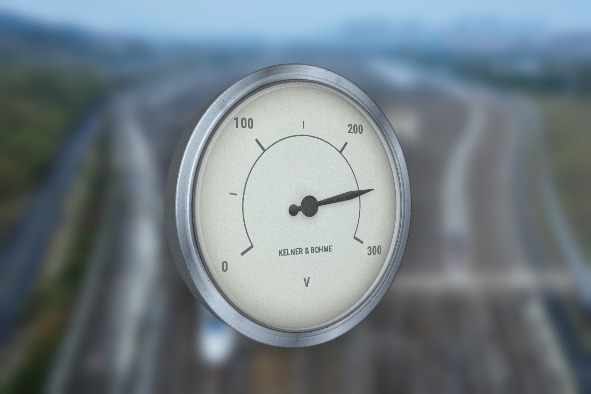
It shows 250 V
